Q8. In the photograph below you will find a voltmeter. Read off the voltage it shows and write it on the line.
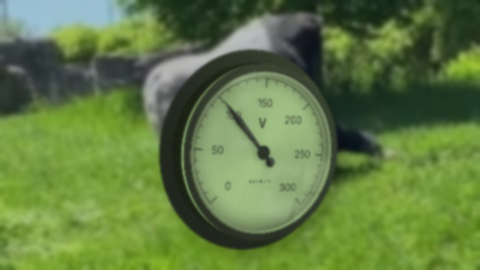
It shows 100 V
